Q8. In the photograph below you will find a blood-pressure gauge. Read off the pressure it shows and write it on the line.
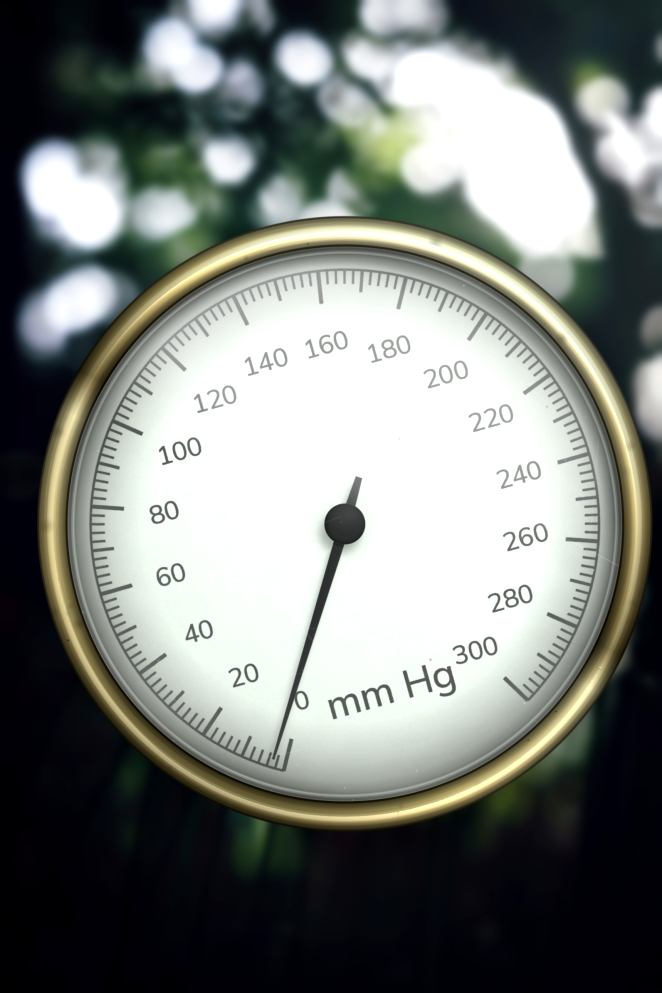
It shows 3 mmHg
